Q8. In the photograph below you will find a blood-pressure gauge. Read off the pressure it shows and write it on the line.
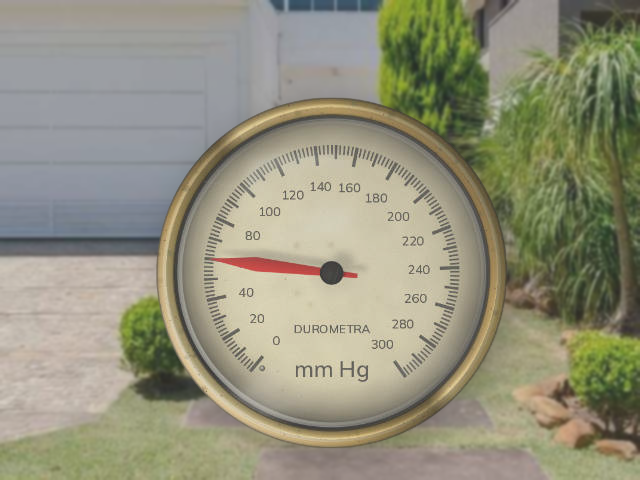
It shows 60 mmHg
